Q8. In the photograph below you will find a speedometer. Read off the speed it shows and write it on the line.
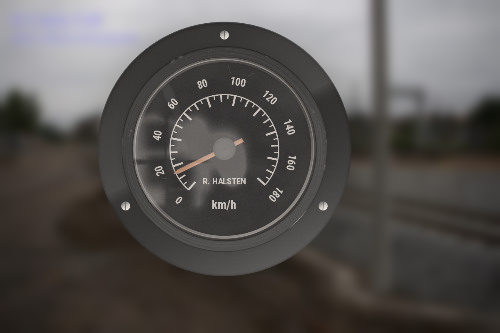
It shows 15 km/h
